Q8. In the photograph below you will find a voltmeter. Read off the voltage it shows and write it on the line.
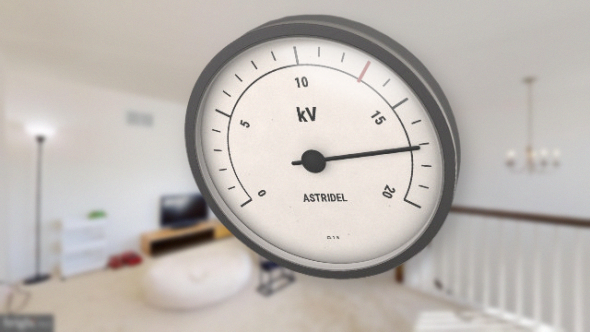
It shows 17 kV
